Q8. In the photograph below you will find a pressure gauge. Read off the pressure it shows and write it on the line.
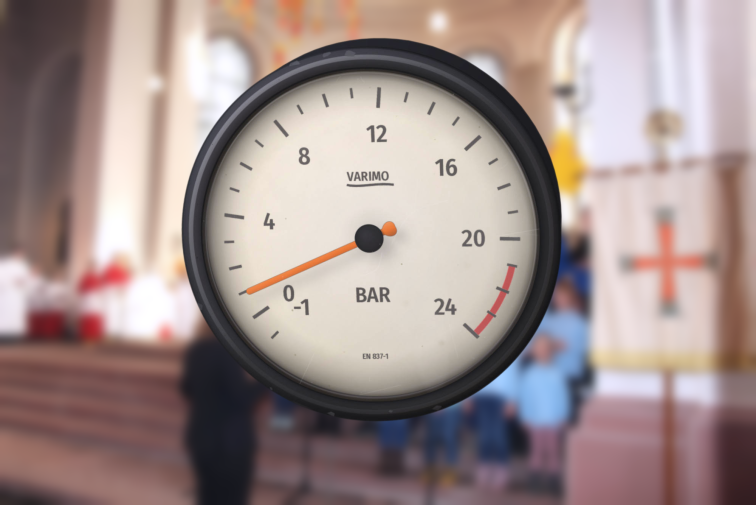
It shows 1 bar
